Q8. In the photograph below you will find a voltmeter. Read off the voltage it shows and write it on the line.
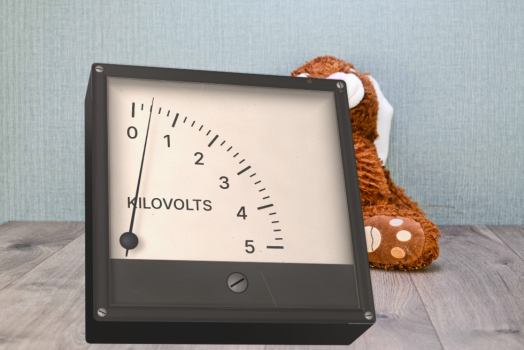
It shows 0.4 kV
